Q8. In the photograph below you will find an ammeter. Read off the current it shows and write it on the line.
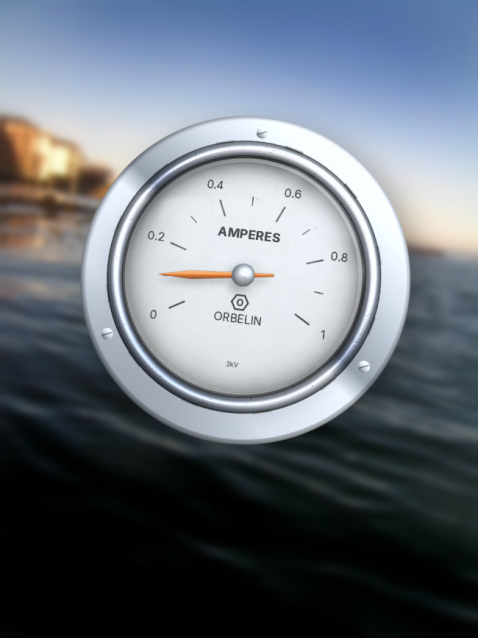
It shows 0.1 A
